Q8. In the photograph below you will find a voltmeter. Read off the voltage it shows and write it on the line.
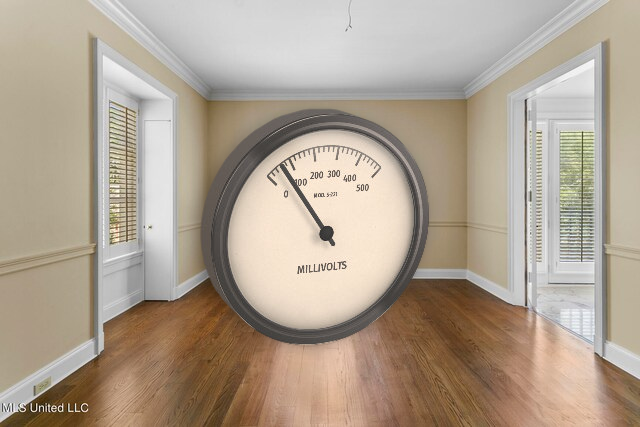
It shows 60 mV
